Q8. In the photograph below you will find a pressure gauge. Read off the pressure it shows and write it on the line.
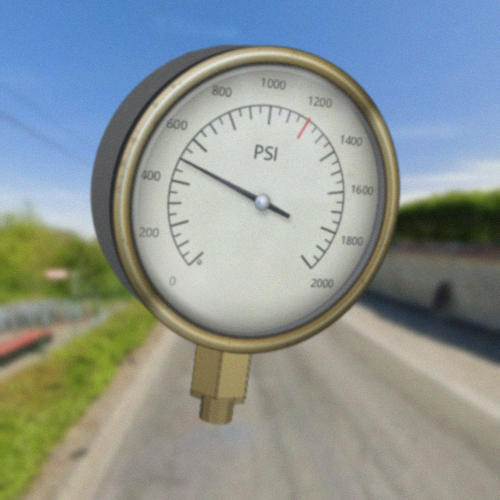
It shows 500 psi
